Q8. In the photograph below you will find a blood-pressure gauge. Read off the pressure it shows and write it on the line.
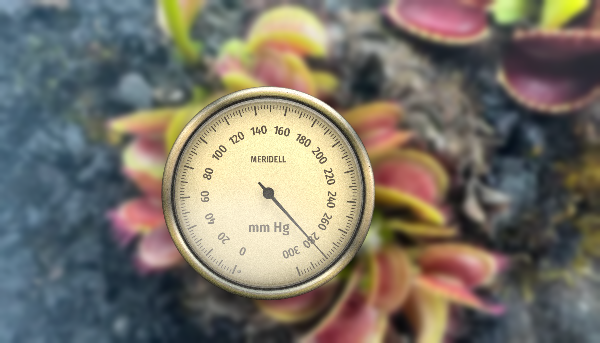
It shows 280 mmHg
